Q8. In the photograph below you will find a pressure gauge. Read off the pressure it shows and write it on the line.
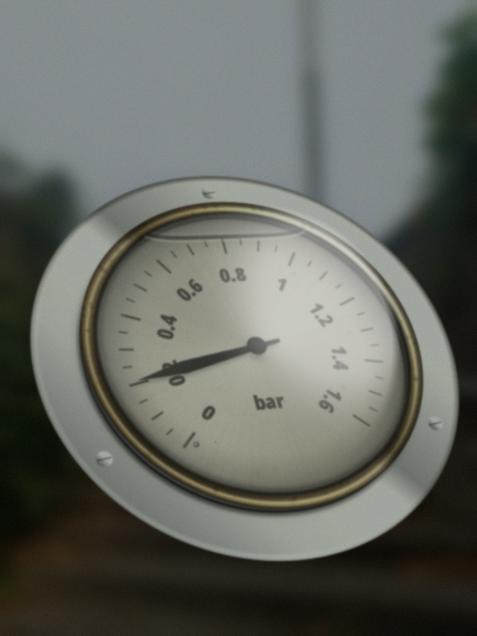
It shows 0.2 bar
